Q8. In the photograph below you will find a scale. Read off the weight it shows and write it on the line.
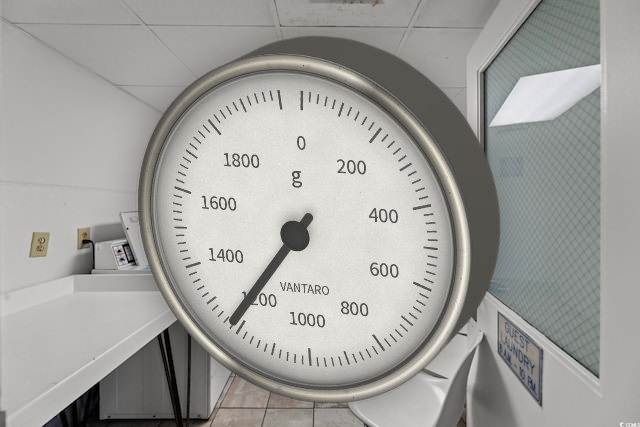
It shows 1220 g
